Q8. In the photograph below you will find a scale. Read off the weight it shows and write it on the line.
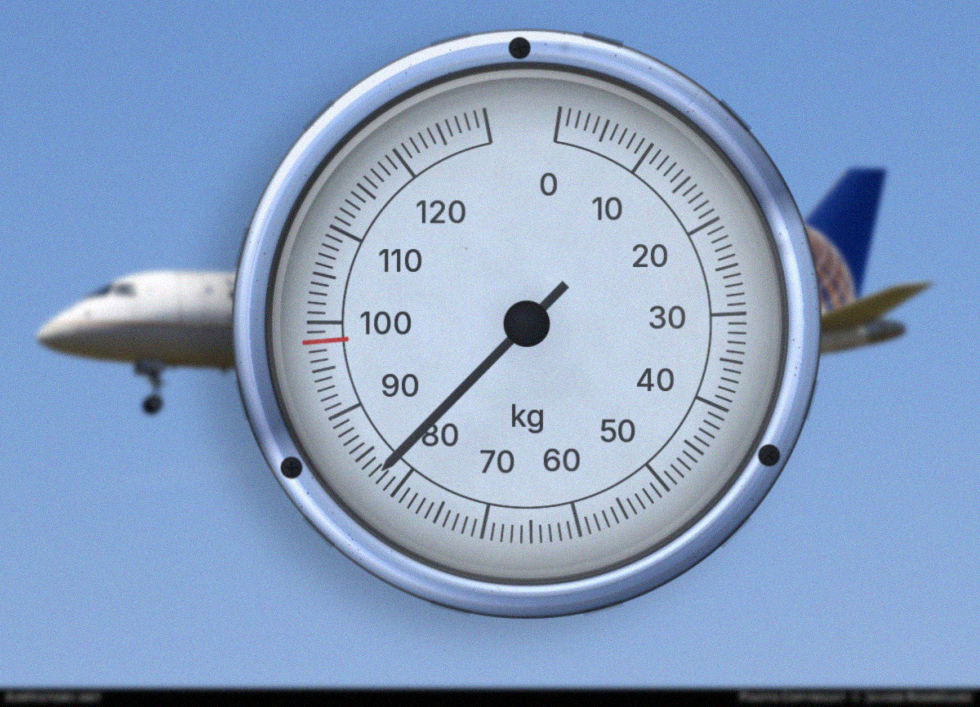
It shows 82.5 kg
